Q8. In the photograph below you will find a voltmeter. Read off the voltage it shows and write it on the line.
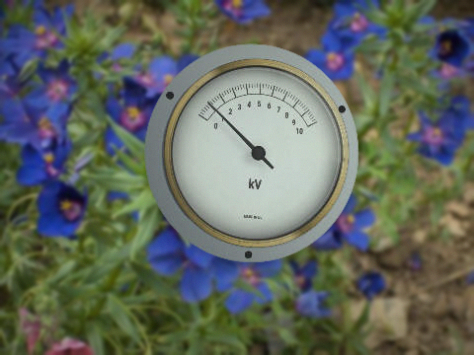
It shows 1 kV
